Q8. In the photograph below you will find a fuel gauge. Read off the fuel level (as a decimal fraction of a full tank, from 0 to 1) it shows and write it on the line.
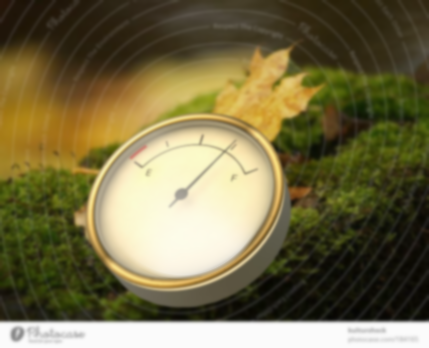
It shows 0.75
